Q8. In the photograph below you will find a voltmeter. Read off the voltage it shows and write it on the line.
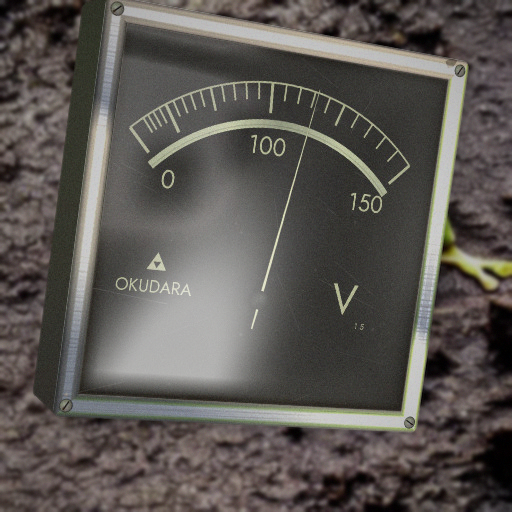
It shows 115 V
